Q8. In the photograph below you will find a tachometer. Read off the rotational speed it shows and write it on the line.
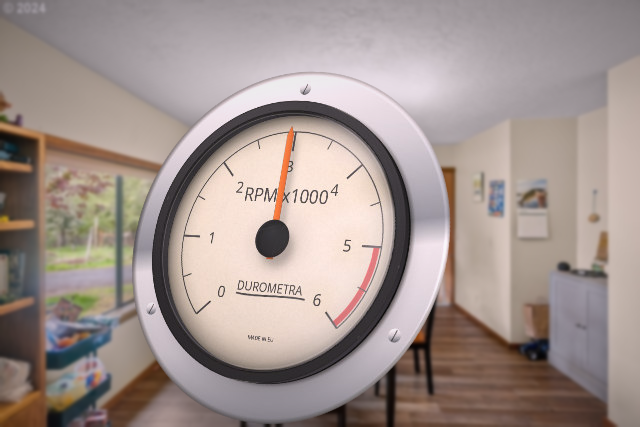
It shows 3000 rpm
